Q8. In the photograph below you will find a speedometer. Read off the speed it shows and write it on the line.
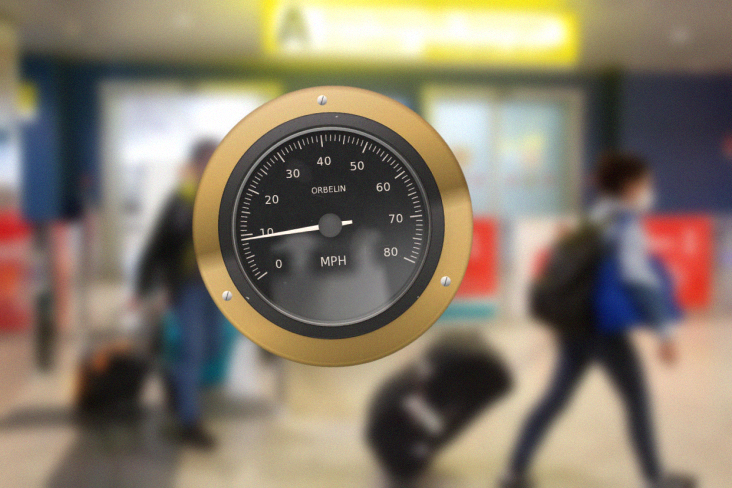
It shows 9 mph
